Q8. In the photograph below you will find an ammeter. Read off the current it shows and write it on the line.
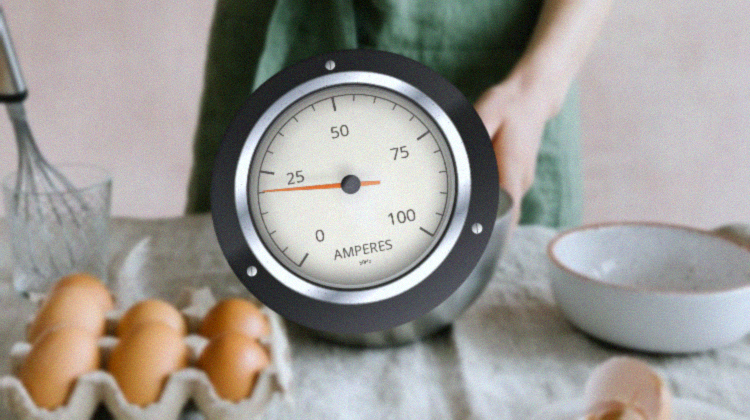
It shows 20 A
